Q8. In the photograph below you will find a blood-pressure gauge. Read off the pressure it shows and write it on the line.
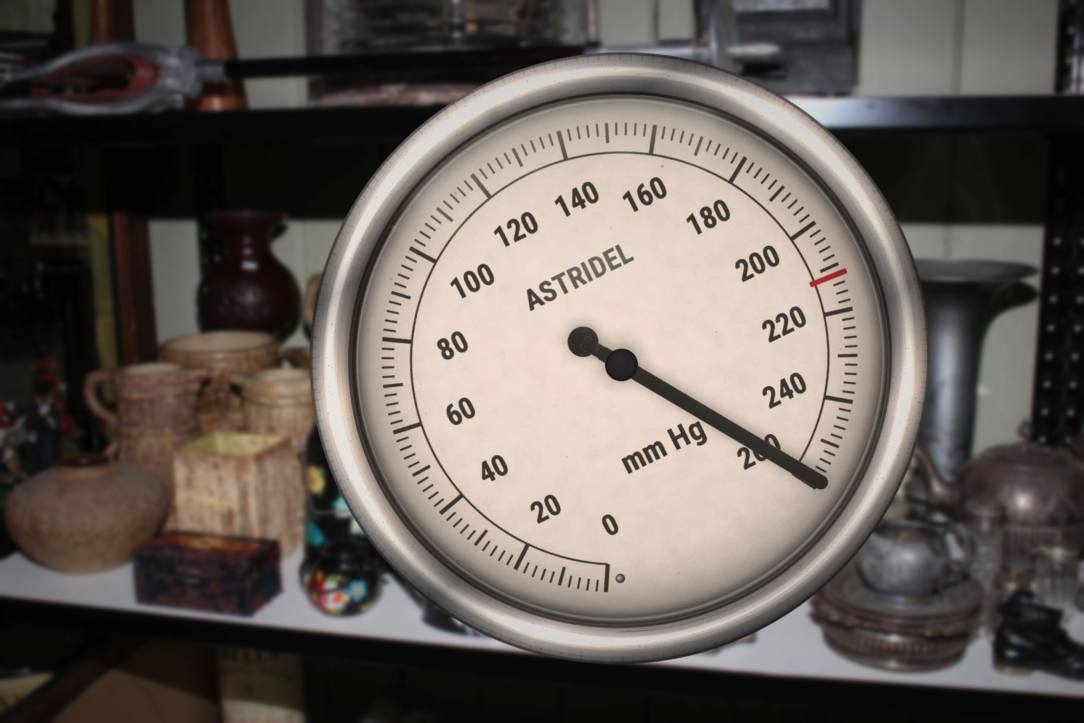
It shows 258 mmHg
